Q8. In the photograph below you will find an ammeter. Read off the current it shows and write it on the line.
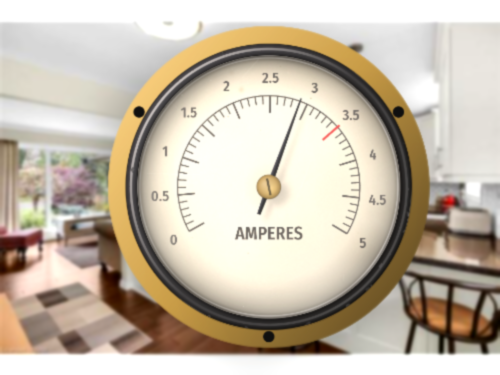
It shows 2.9 A
